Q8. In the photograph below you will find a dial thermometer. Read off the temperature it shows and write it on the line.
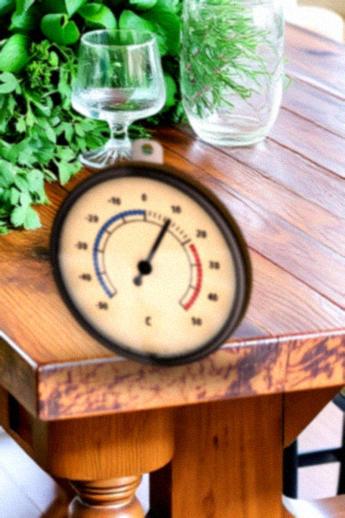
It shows 10 °C
